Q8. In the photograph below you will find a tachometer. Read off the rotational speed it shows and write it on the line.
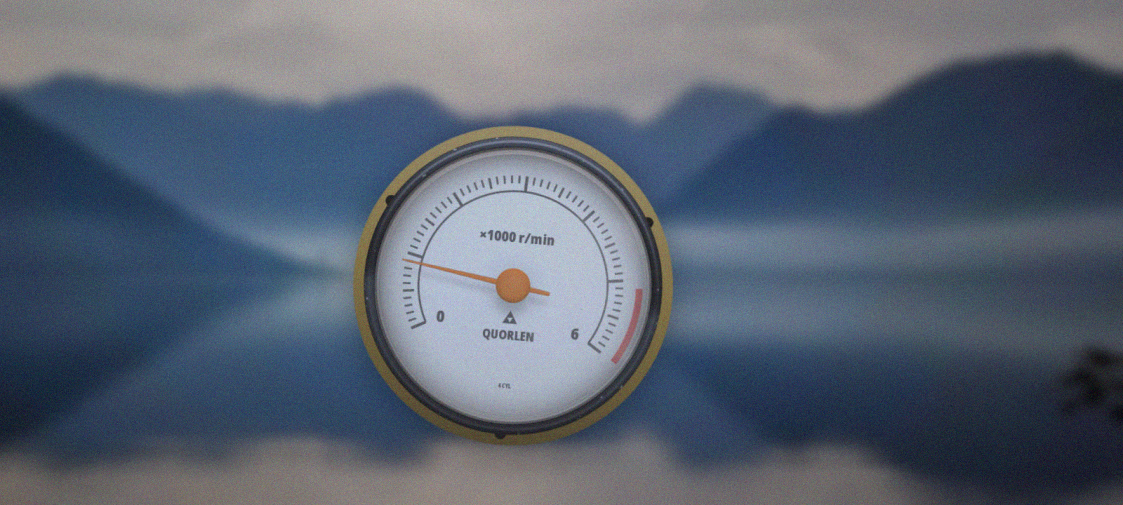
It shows 900 rpm
